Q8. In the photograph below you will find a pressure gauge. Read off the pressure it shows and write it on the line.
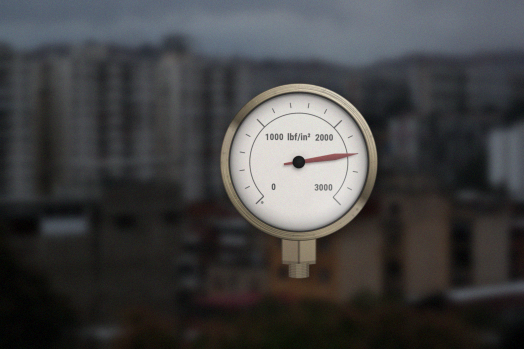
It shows 2400 psi
